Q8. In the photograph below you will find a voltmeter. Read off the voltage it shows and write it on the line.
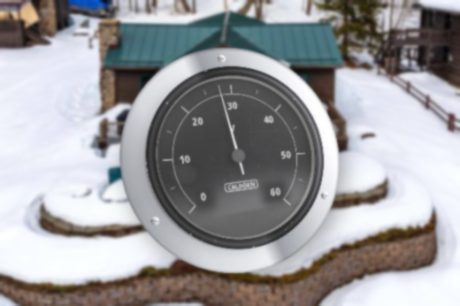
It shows 27.5 V
